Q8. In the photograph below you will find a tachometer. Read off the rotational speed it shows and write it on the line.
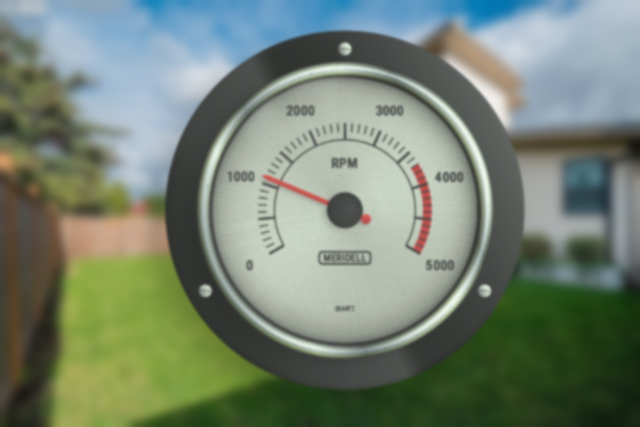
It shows 1100 rpm
